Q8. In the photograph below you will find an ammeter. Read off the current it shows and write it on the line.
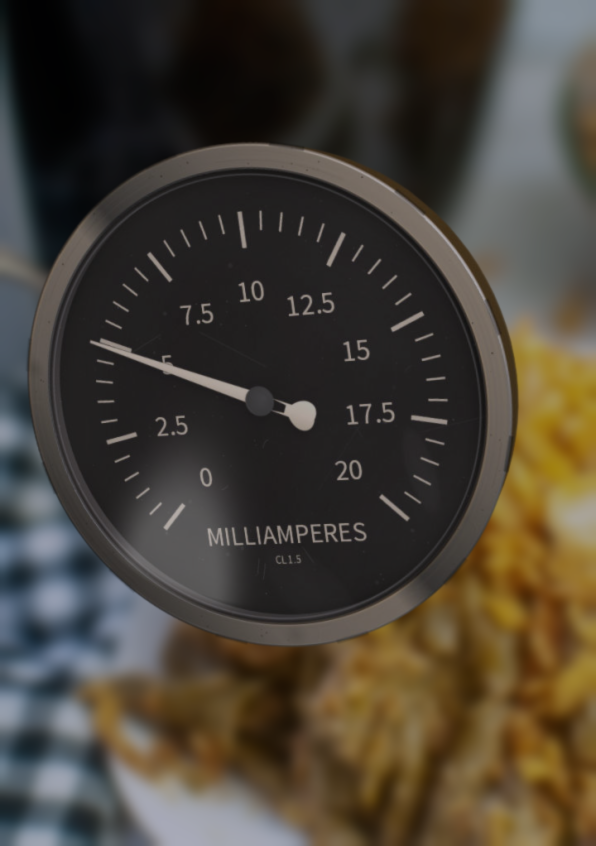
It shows 5 mA
